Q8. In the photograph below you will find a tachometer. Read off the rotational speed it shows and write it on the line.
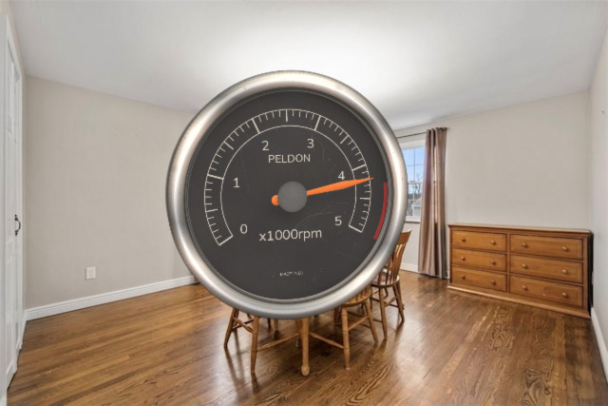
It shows 4200 rpm
